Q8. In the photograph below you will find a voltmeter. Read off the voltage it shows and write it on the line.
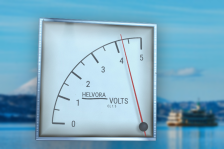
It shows 4.25 V
